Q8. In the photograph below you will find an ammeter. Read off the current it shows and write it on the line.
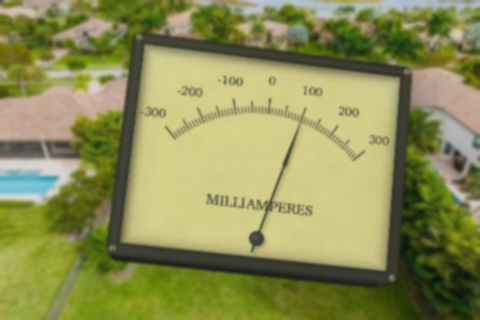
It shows 100 mA
